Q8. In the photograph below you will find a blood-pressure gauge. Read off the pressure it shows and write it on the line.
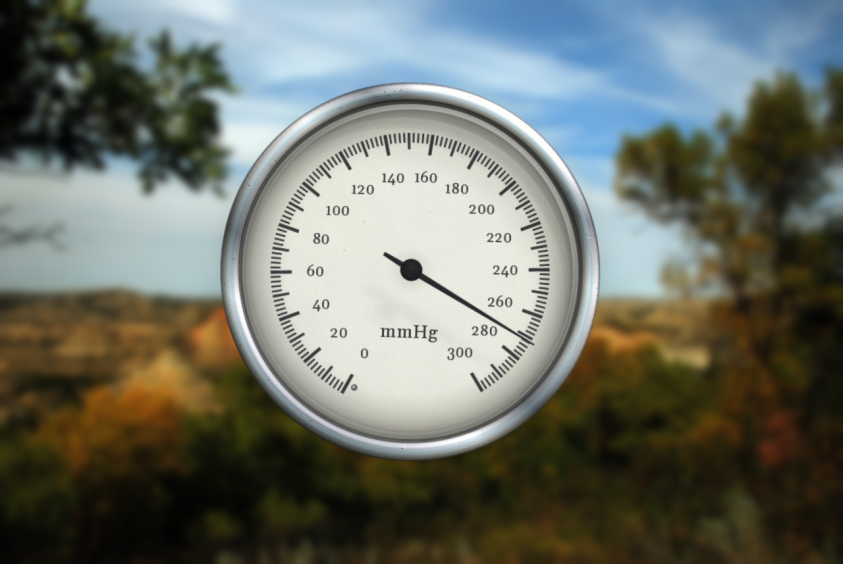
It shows 272 mmHg
